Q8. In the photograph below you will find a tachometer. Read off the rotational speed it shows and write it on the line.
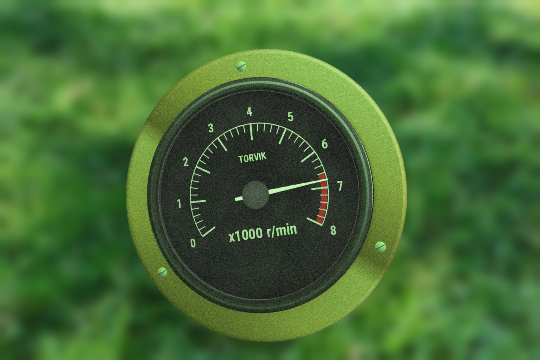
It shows 6800 rpm
